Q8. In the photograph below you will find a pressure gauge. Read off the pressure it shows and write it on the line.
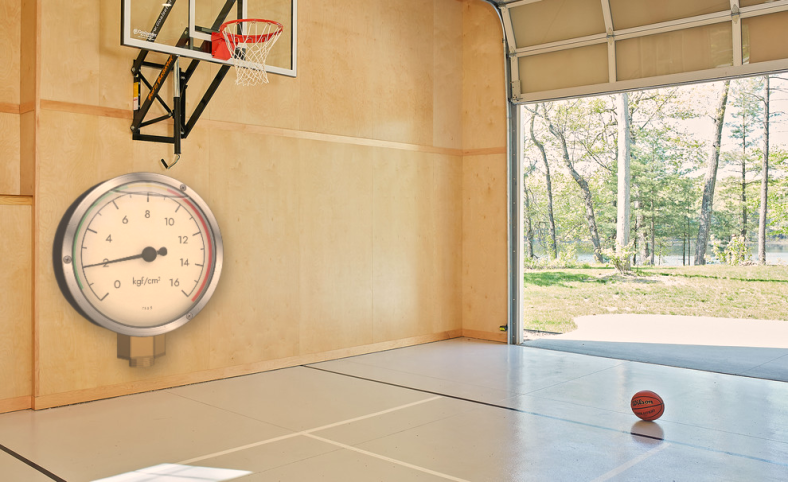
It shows 2 kg/cm²
